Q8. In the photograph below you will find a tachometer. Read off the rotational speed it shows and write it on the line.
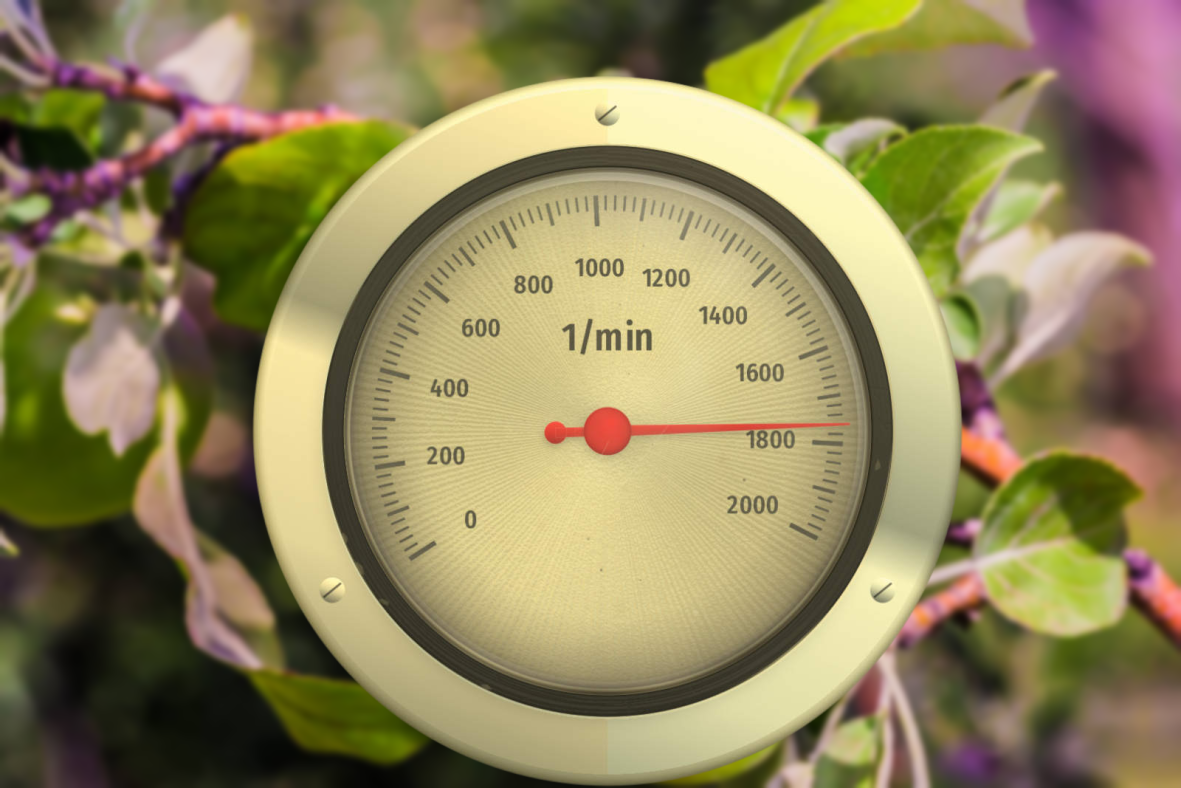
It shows 1760 rpm
